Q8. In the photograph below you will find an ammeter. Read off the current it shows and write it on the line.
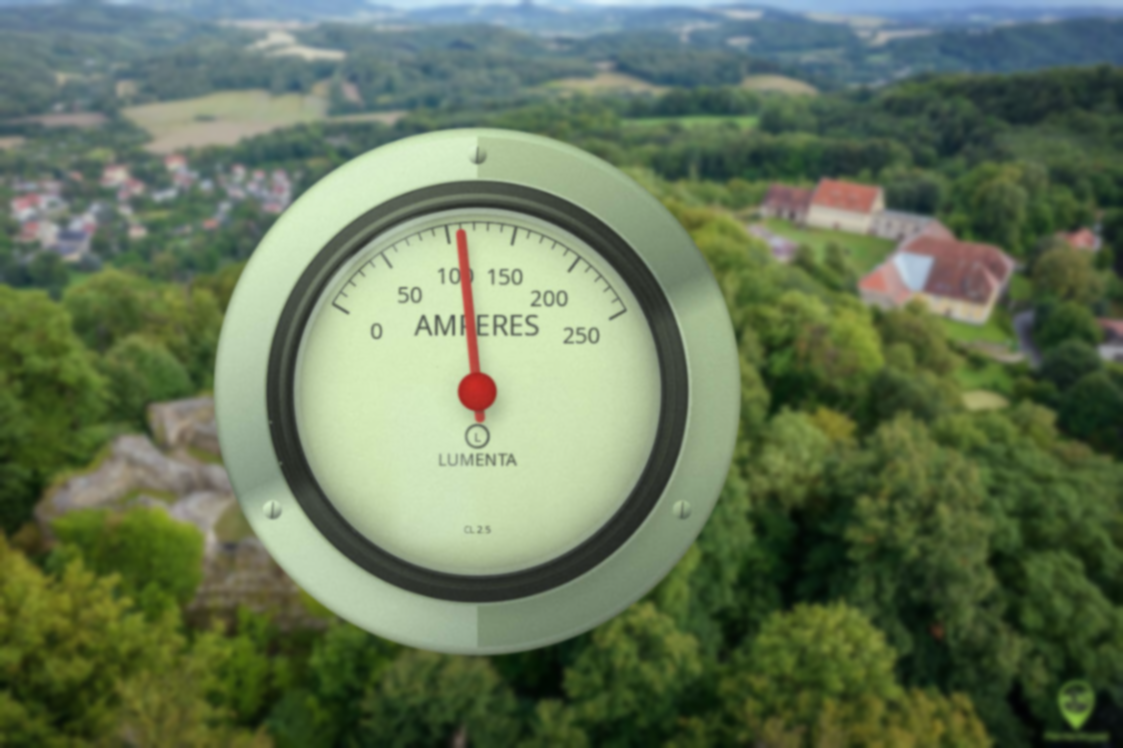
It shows 110 A
